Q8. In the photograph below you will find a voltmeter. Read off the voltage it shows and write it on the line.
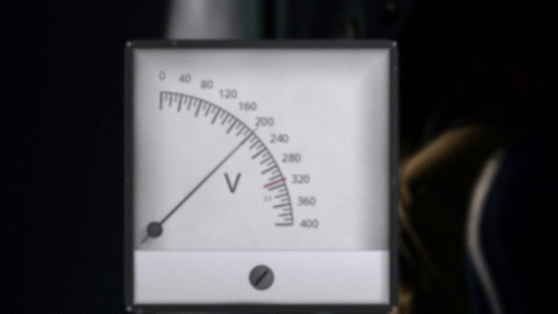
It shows 200 V
